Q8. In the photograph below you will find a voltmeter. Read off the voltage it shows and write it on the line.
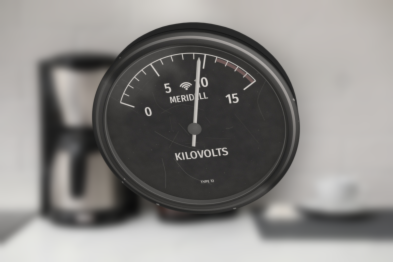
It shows 9.5 kV
